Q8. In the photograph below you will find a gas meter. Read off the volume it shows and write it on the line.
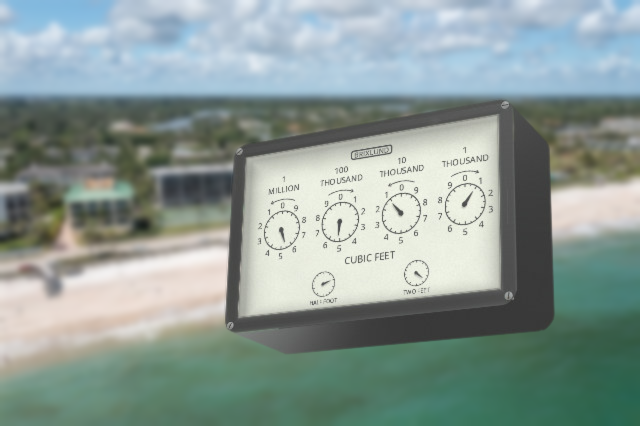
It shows 551100 ft³
